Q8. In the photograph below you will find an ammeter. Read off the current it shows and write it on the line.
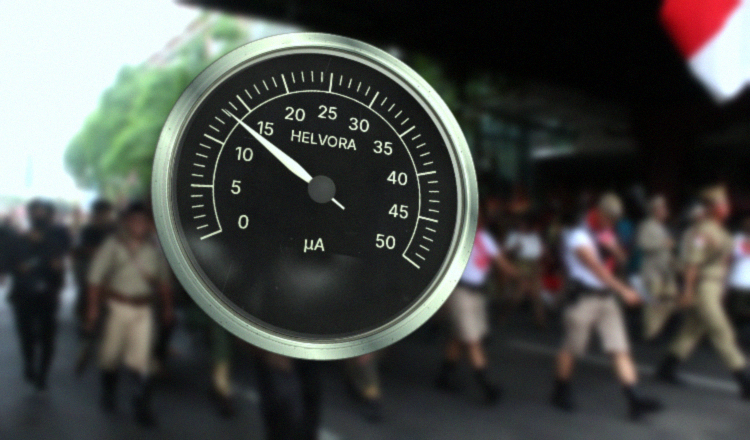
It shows 13 µA
